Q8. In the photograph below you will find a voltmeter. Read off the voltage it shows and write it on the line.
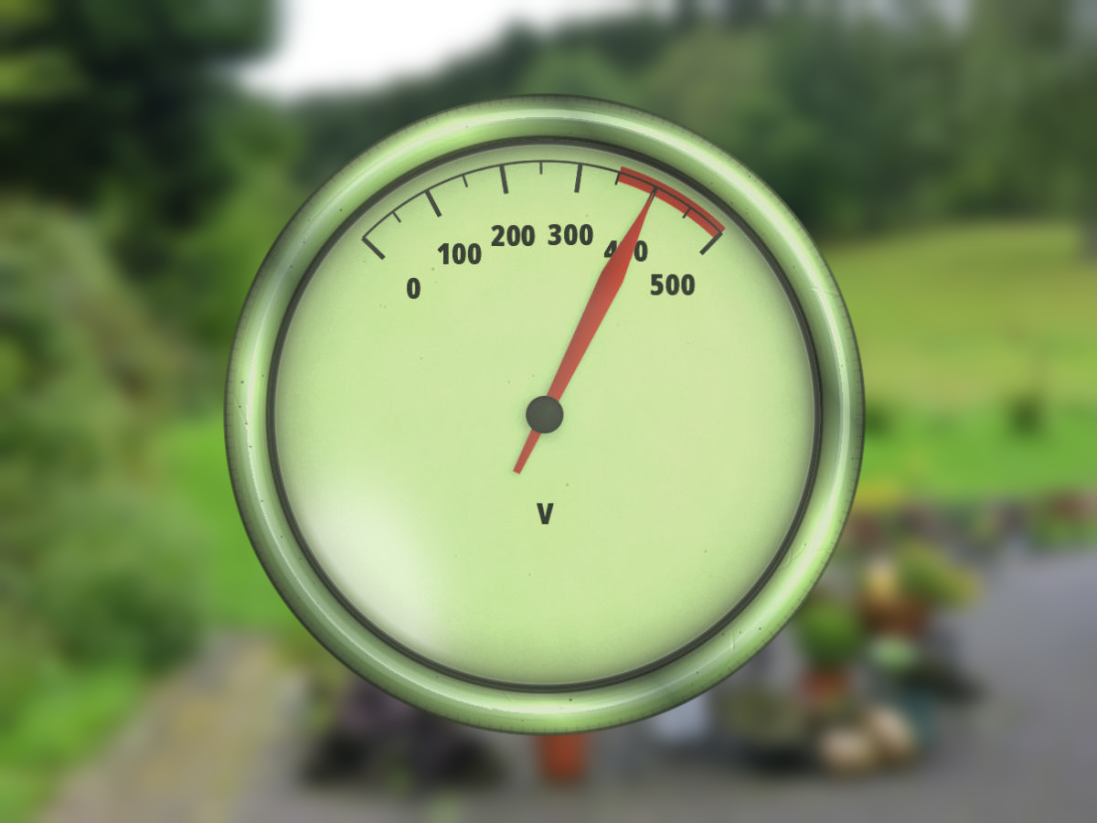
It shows 400 V
